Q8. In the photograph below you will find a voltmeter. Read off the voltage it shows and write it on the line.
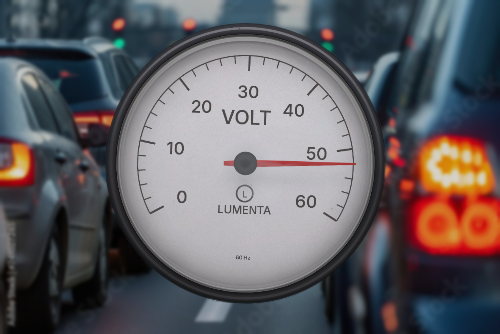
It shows 52 V
